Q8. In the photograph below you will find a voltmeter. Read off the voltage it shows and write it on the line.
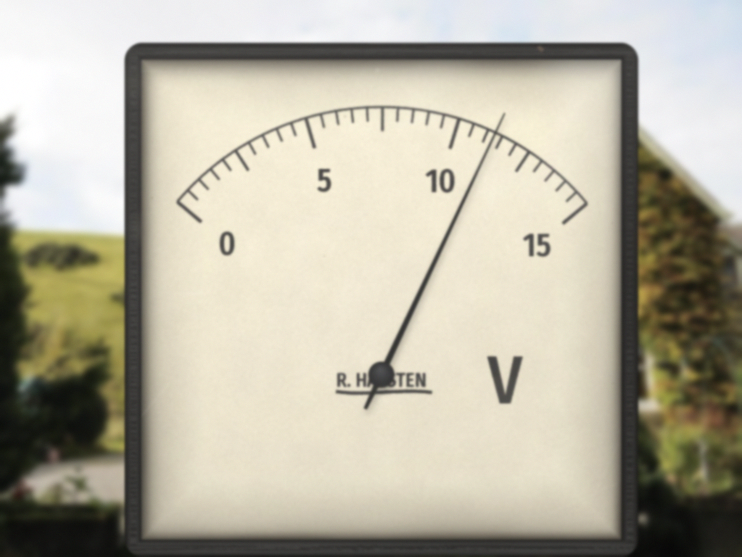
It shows 11.25 V
